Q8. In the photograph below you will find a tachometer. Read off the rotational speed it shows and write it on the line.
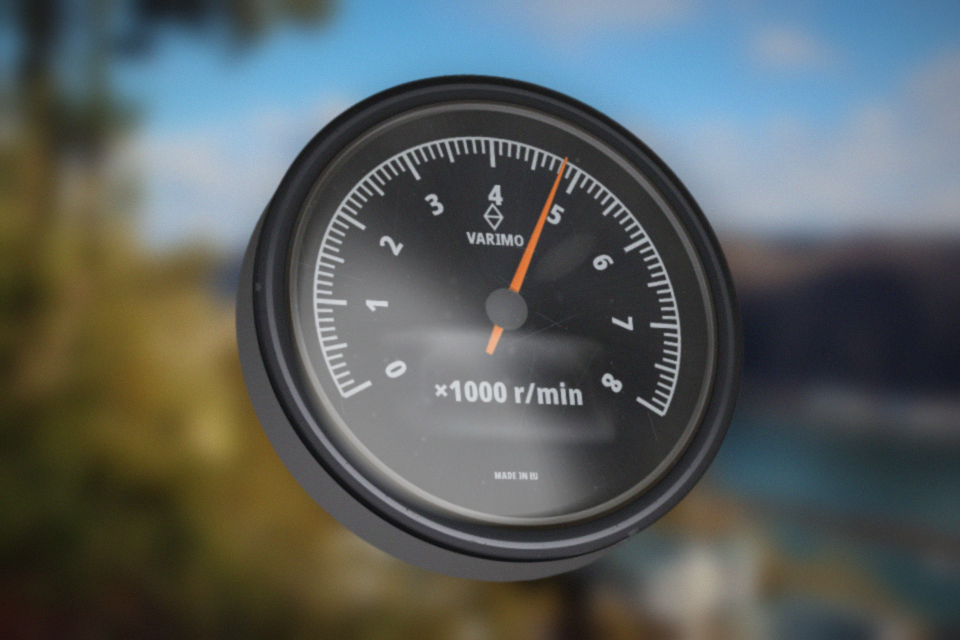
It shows 4800 rpm
